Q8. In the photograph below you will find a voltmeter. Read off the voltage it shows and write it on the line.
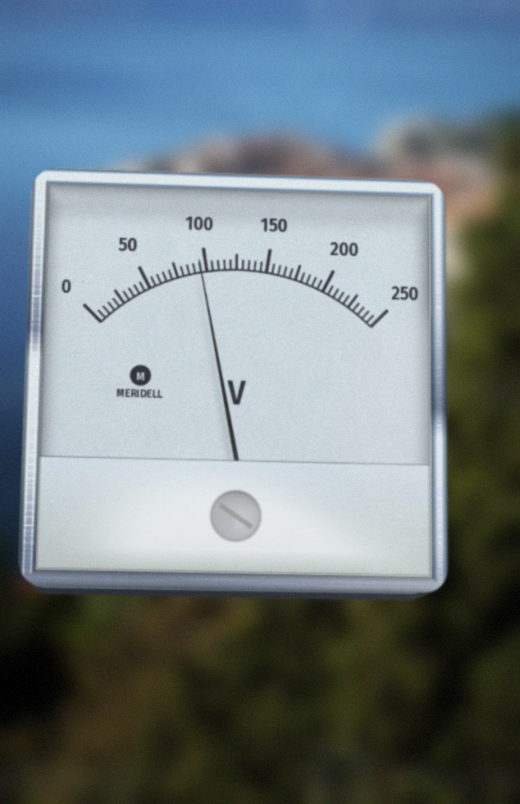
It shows 95 V
